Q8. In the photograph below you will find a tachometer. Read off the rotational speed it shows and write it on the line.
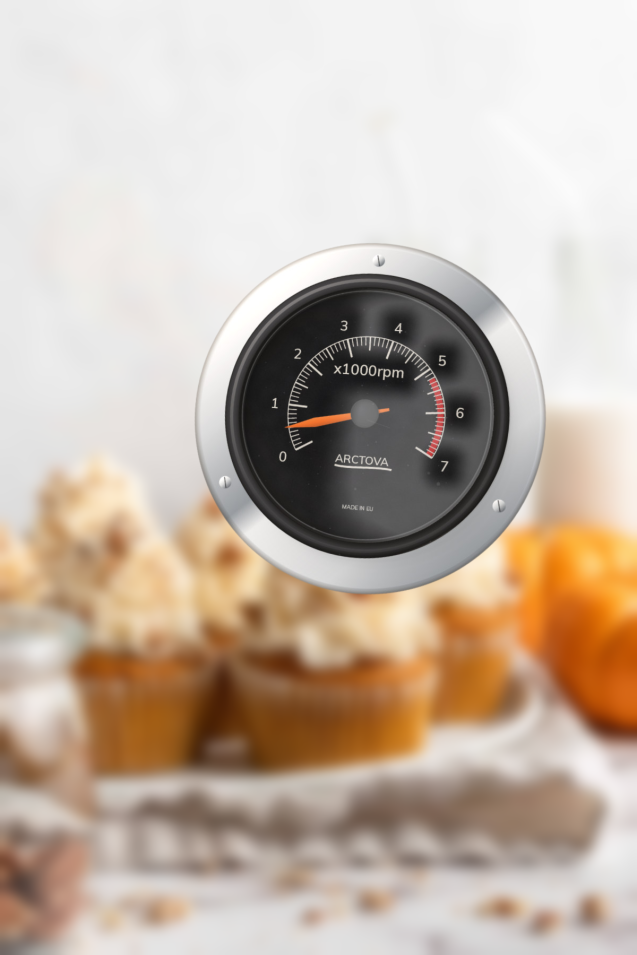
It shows 500 rpm
